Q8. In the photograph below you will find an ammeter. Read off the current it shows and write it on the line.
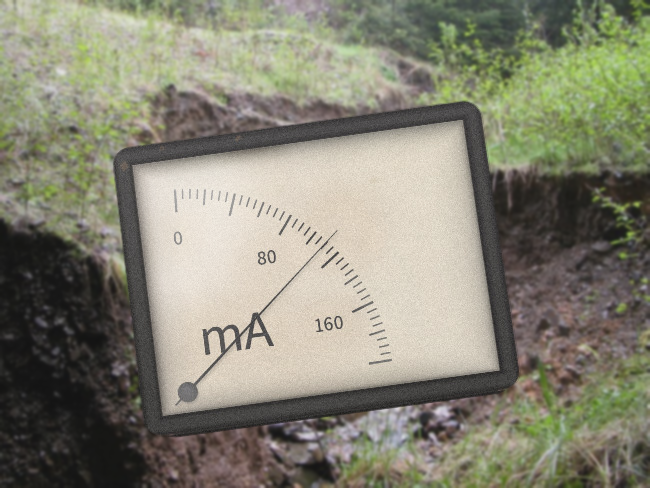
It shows 110 mA
